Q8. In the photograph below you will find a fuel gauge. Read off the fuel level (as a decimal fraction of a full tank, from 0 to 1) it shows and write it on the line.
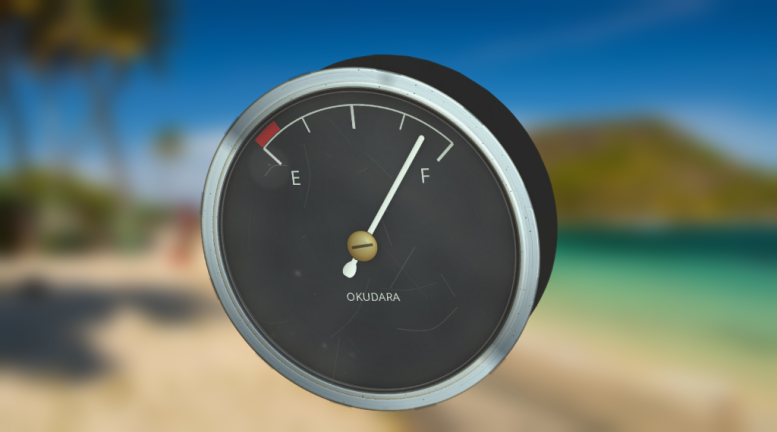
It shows 0.875
